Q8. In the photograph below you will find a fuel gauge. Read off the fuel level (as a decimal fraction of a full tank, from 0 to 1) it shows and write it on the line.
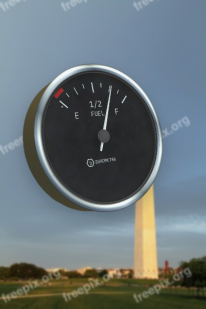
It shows 0.75
